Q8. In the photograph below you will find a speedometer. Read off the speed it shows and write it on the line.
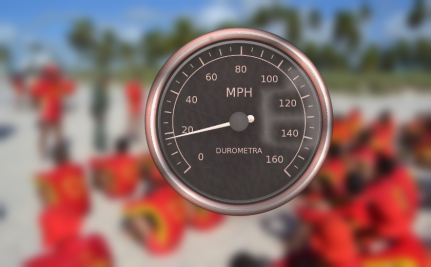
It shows 17.5 mph
